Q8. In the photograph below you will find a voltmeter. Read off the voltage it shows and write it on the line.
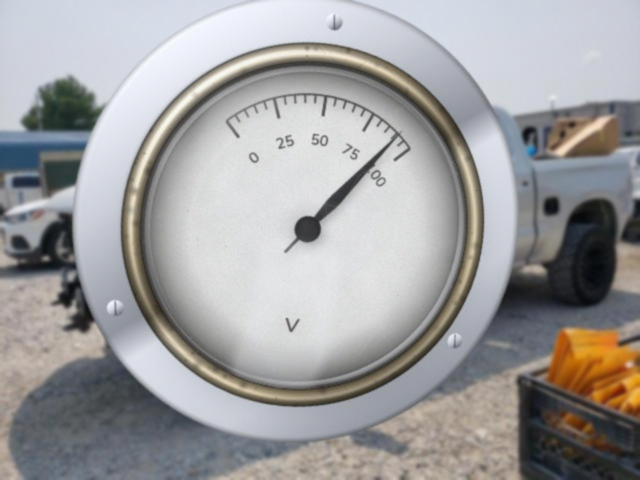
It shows 90 V
